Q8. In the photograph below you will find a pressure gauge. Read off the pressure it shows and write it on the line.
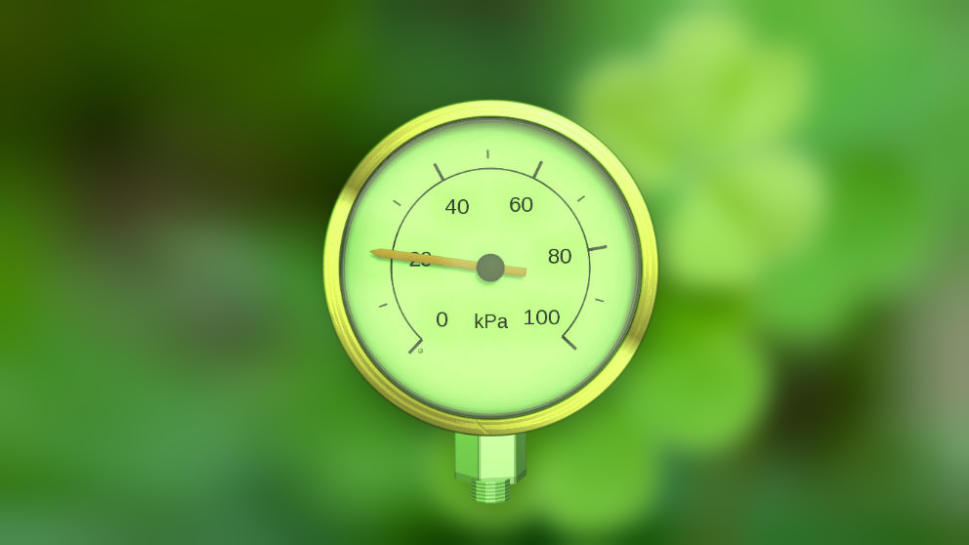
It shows 20 kPa
